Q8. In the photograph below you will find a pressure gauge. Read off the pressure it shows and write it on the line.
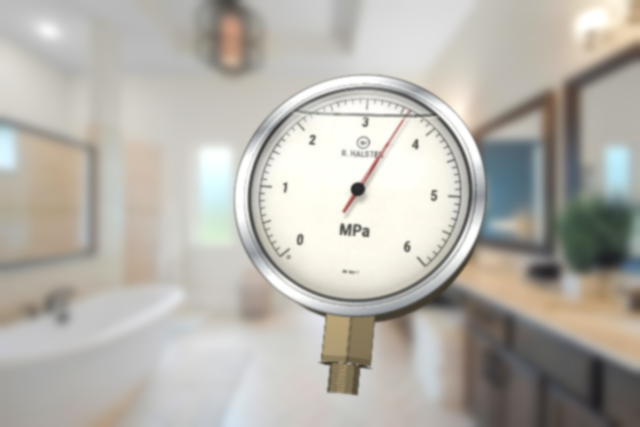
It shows 3.6 MPa
